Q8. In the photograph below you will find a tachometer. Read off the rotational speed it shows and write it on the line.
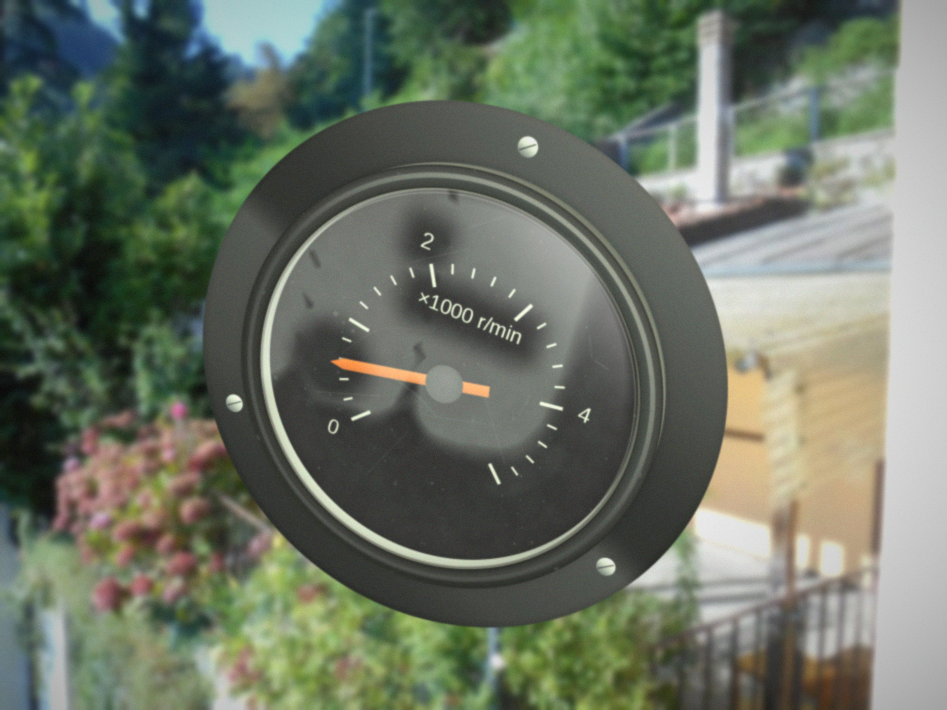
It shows 600 rpm
